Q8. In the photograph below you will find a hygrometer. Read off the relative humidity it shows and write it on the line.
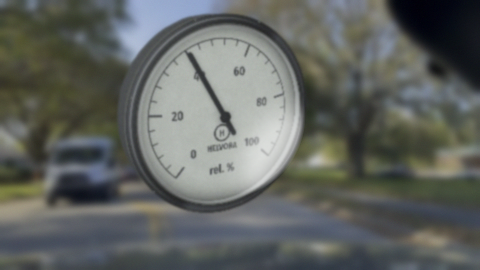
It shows 40 %
